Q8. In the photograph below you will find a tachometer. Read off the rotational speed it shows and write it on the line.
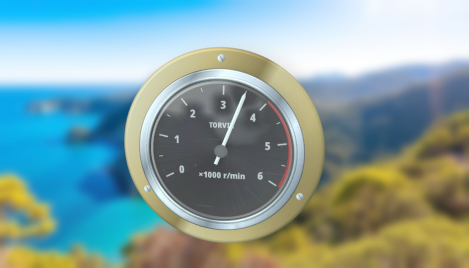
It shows 3500 rpm
